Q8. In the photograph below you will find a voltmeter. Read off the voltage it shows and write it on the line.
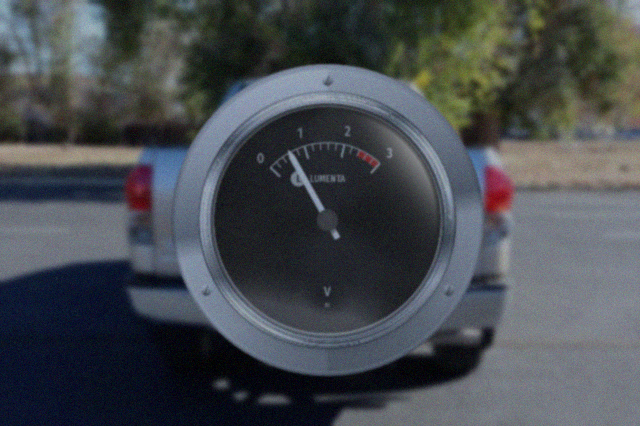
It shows 0.6 V
